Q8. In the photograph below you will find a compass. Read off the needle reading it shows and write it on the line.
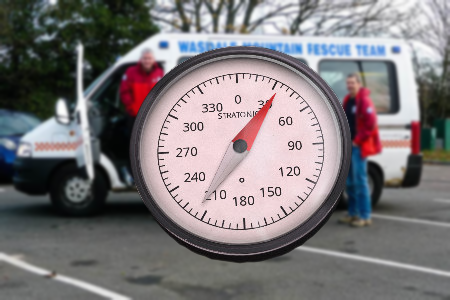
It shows 35 °
